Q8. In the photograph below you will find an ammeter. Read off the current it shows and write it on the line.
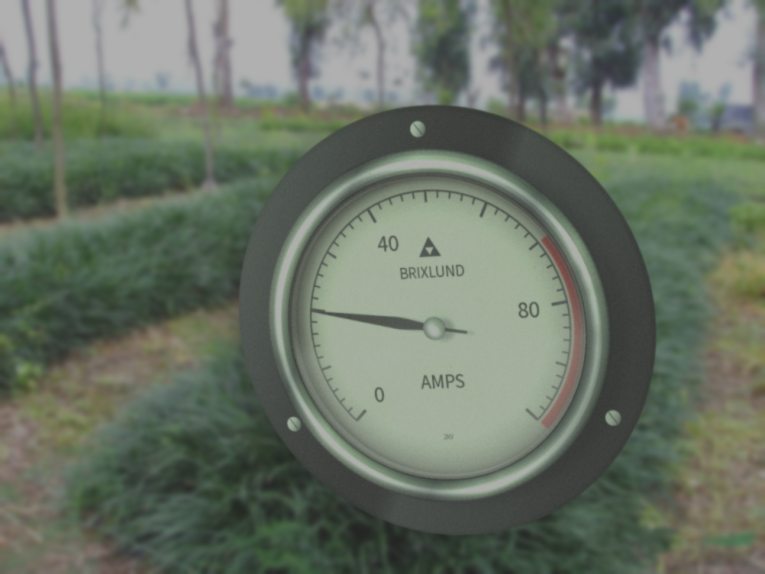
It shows 20 A
